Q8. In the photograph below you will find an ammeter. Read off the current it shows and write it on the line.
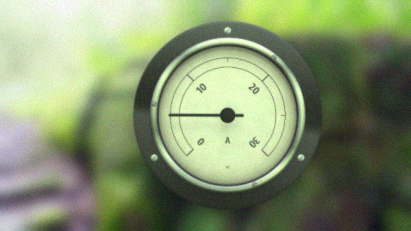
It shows 5 A
